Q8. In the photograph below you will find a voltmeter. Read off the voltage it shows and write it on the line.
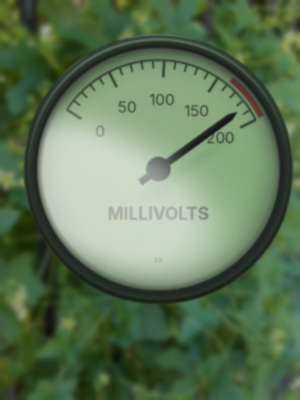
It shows 185 mV
